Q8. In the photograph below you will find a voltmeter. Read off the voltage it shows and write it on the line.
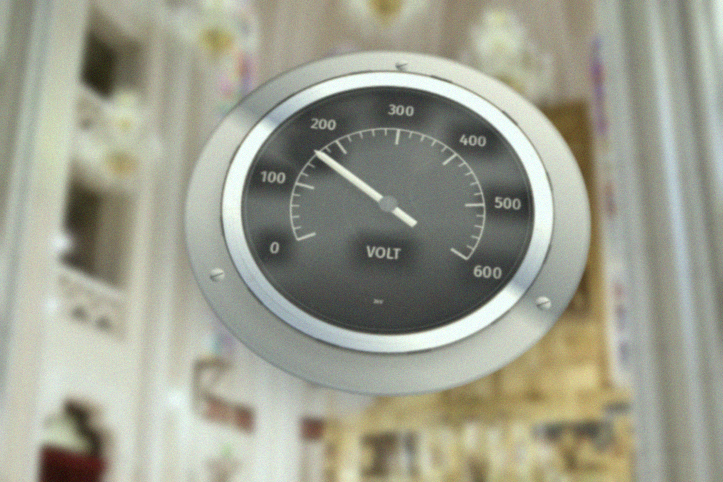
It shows 160 V
